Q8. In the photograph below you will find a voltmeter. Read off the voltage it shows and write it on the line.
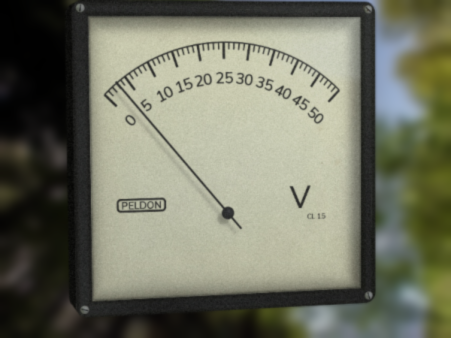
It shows 3 V
